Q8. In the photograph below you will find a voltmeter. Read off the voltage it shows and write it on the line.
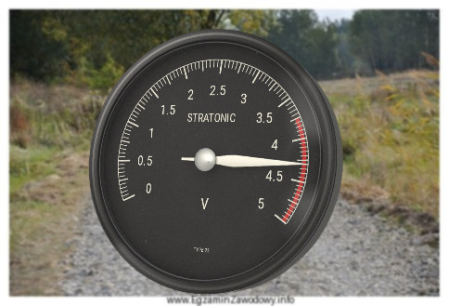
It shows 4.3 V
